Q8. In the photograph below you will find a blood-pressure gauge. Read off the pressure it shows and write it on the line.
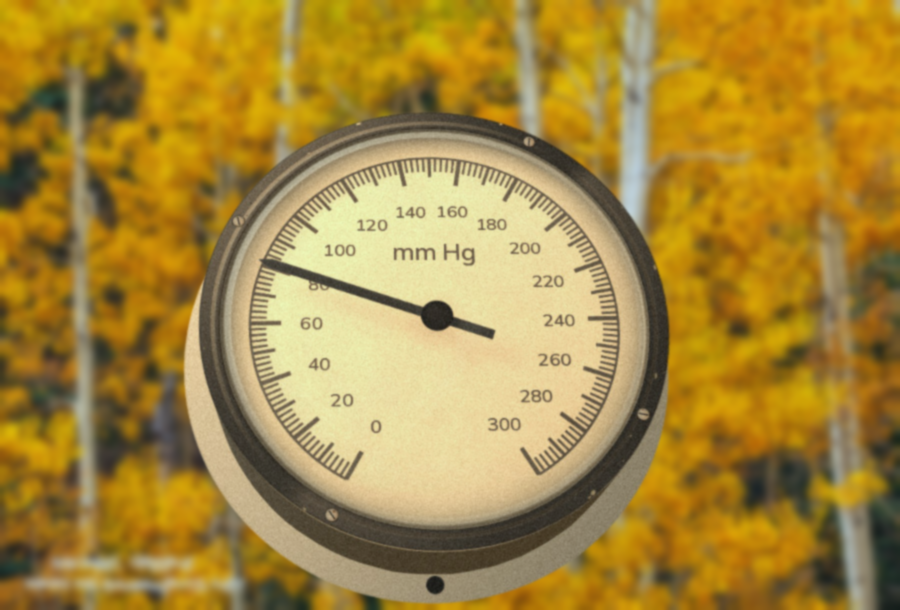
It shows 80 mmHg
